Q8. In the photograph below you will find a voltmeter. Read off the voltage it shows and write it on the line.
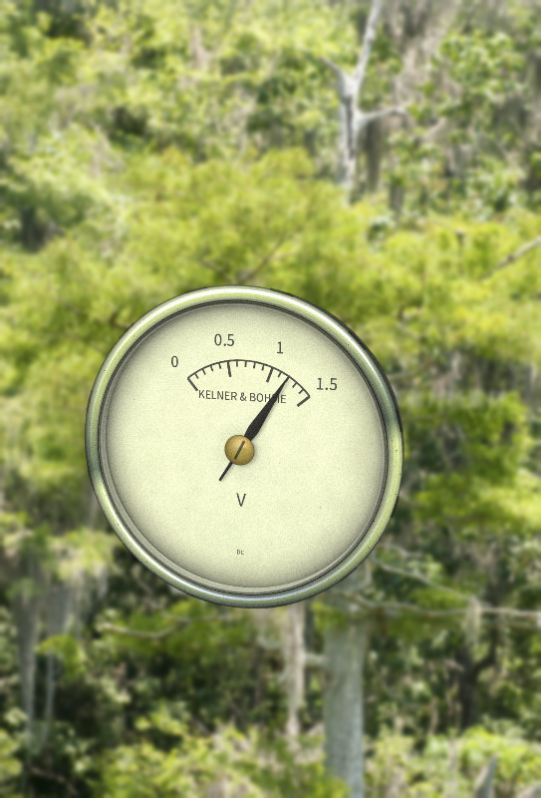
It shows 1.2 V
